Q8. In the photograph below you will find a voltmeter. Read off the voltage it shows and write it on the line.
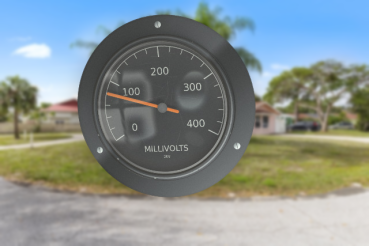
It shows 80 mV
